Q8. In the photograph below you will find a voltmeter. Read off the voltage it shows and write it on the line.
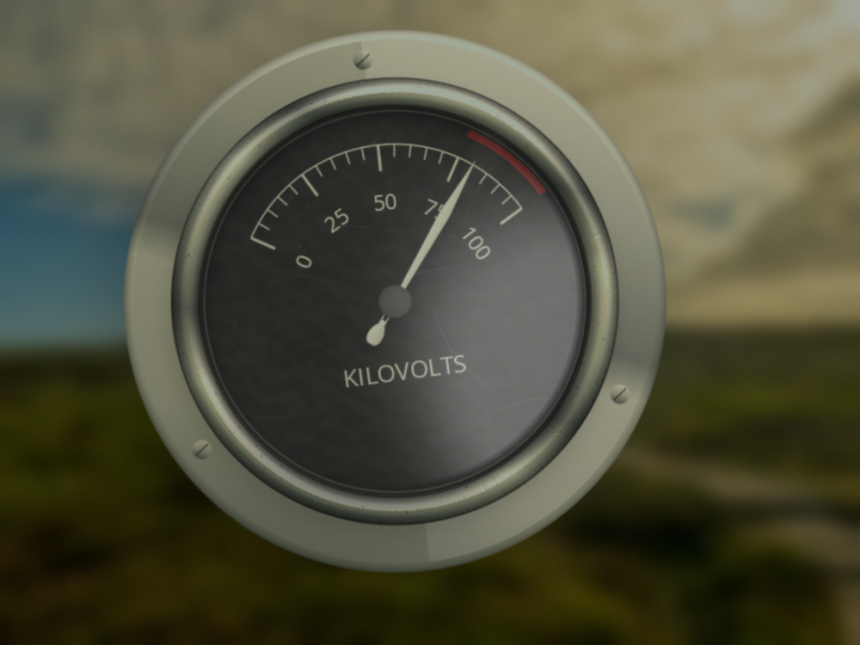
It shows 80 kV
